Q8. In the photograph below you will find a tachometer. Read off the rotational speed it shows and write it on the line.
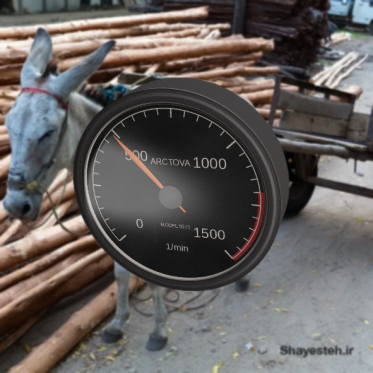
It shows 500 rpm
